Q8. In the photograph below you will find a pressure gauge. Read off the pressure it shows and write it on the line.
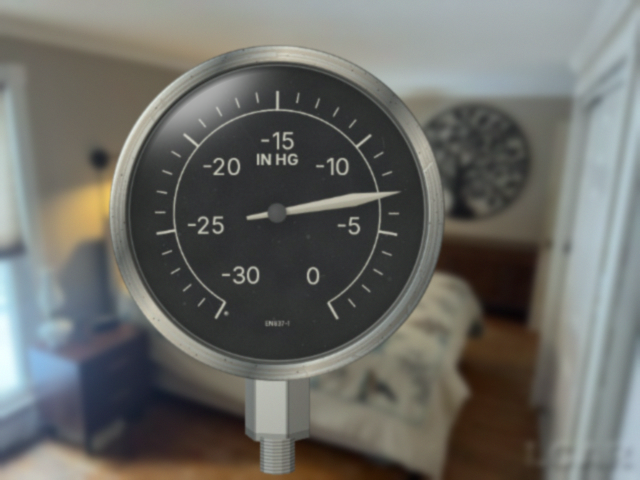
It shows -7 inHg
